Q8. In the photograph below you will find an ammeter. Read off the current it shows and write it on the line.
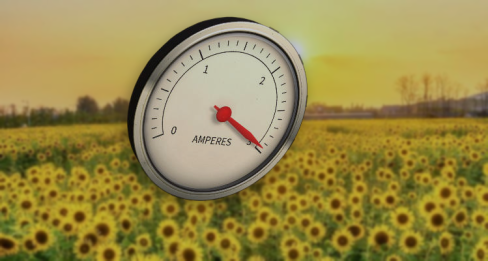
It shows 2.95 A
